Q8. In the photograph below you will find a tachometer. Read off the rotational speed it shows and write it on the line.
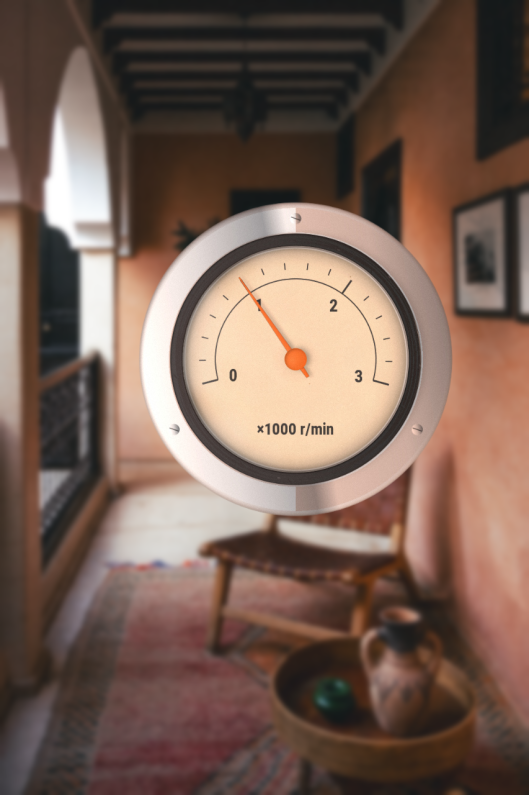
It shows 1000 rpm
